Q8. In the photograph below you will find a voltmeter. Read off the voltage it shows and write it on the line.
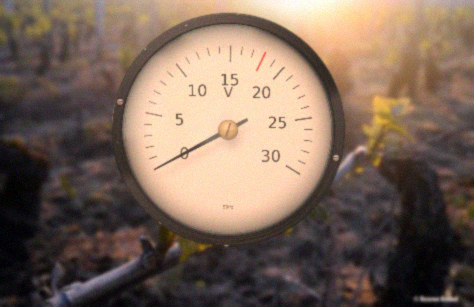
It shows 0 V
